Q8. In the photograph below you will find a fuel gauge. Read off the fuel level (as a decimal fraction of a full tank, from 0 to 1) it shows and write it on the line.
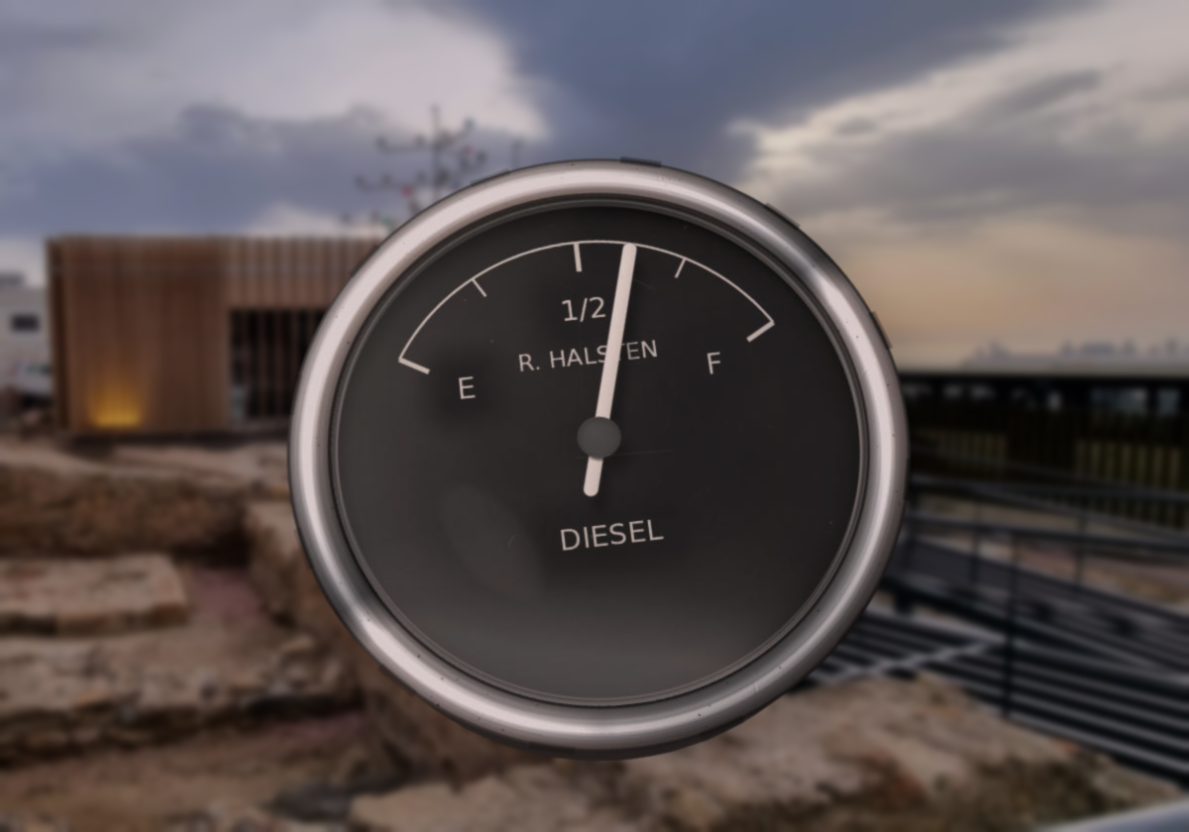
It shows 0.625
